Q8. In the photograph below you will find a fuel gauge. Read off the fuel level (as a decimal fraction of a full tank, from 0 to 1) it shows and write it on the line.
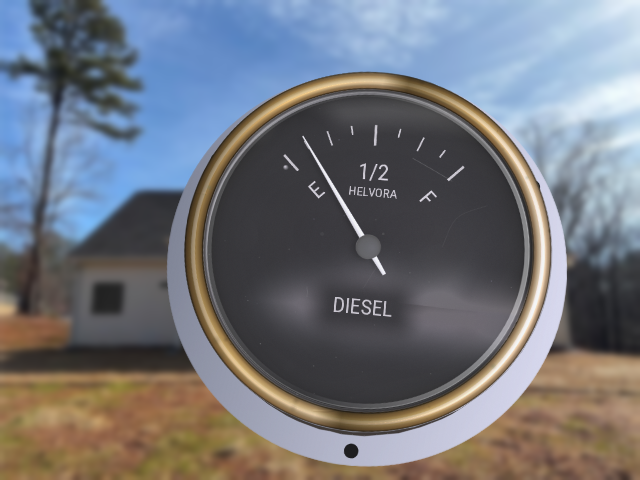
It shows 0.125
